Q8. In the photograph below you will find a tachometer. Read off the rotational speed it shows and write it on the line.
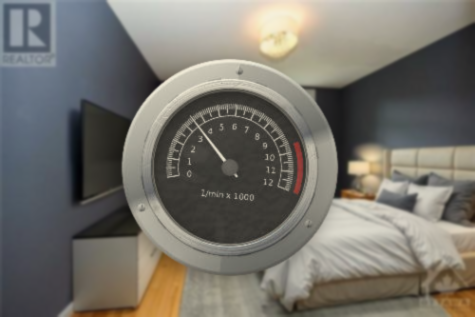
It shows 3500 rpm
